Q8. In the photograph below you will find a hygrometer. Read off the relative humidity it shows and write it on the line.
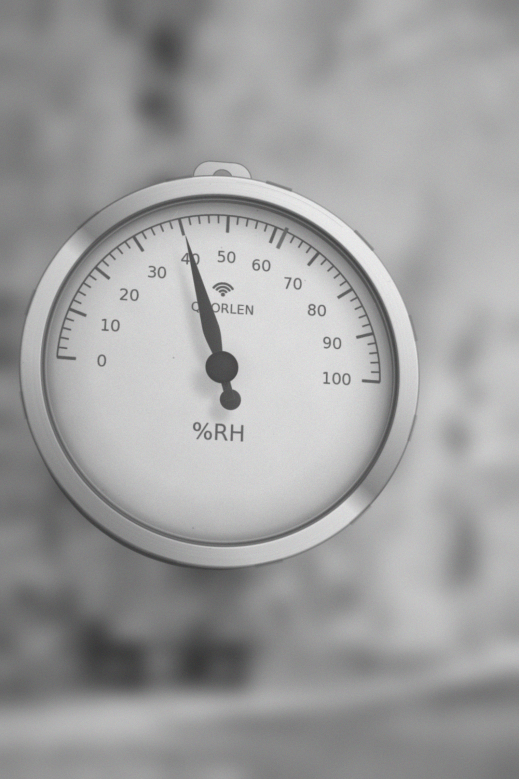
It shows 40 %
